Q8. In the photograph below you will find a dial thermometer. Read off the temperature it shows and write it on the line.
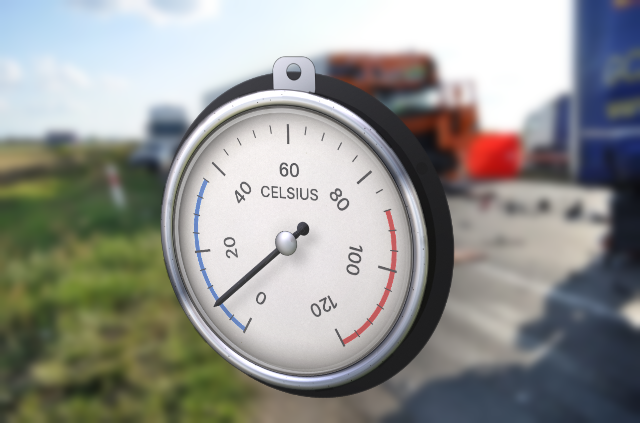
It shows 8 °C
